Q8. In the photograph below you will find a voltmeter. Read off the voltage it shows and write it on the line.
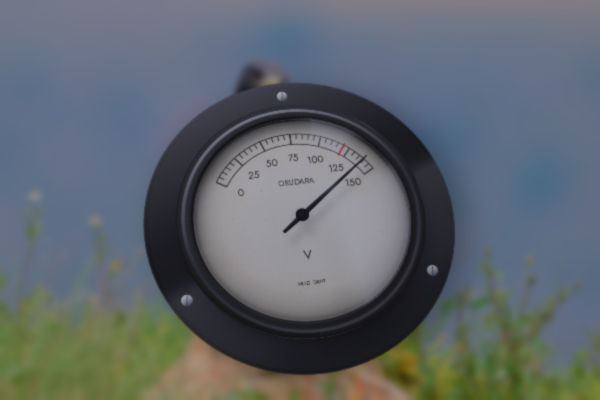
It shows 140 V
